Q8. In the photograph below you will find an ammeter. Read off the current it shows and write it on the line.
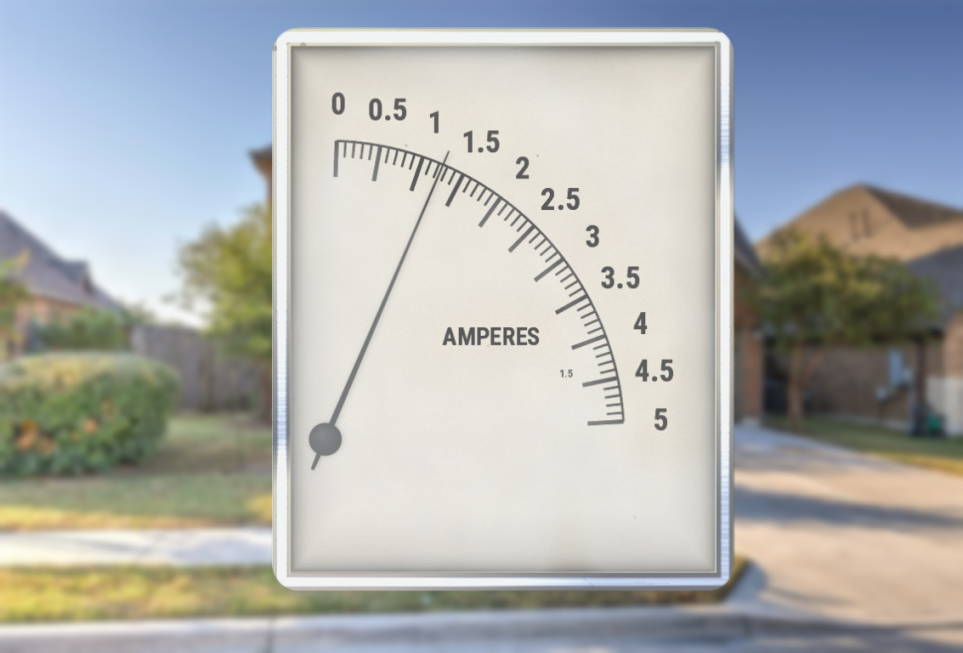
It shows 1.25 A
